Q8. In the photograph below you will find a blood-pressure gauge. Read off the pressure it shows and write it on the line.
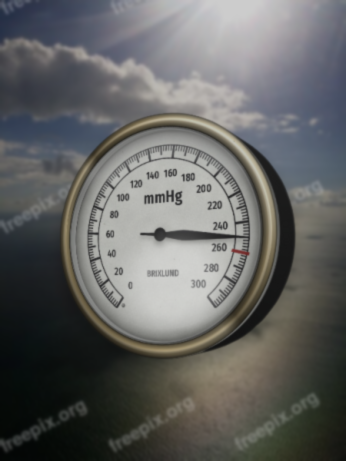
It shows 250 mmHg
